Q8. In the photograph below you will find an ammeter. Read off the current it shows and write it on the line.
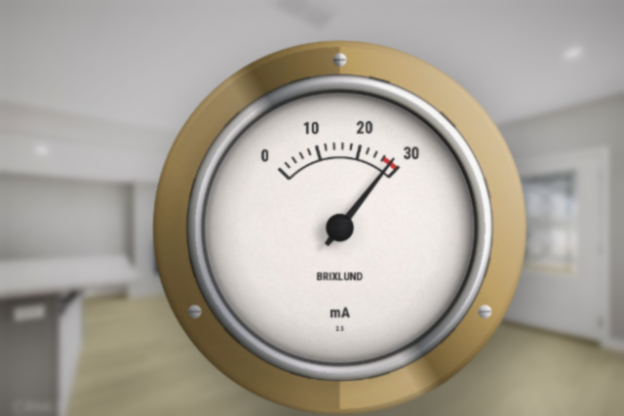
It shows 28 mA
